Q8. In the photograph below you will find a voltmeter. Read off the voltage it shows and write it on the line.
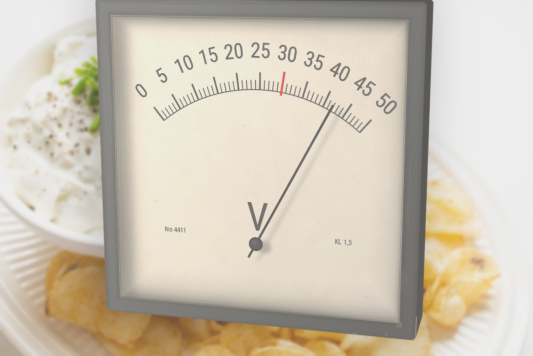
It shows 42 V
